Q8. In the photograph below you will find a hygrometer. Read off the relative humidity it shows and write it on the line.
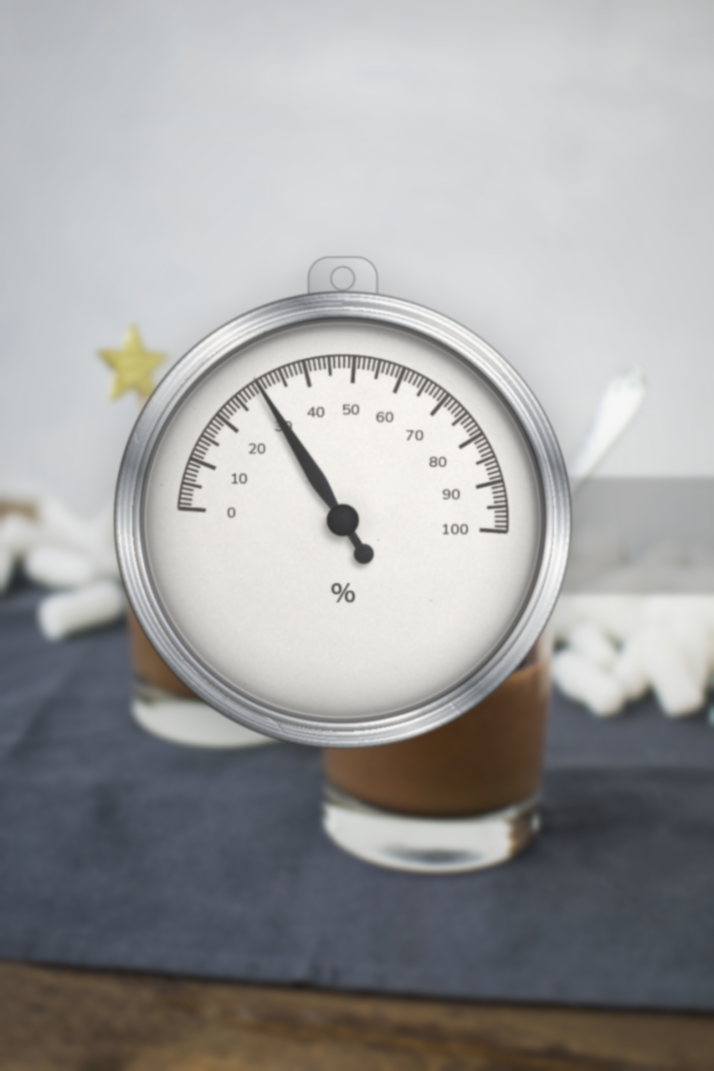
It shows 30 %
